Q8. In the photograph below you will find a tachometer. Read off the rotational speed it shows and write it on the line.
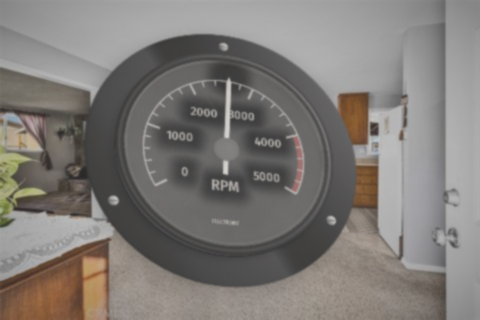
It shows 2600 rpm
